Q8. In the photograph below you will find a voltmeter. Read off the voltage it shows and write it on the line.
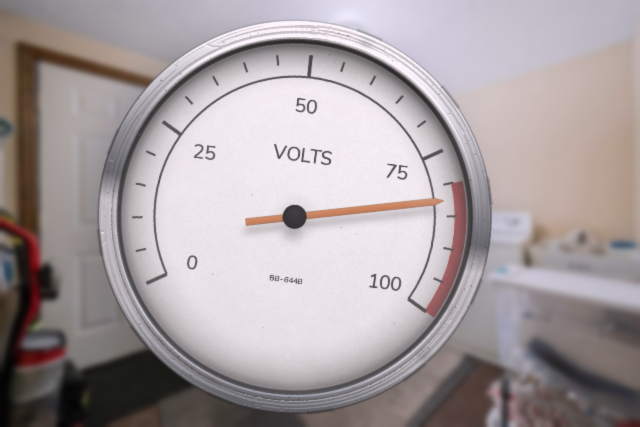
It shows 82.5 V
